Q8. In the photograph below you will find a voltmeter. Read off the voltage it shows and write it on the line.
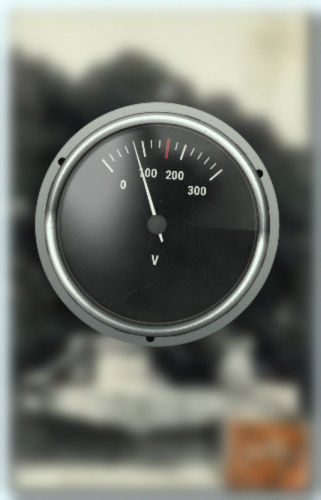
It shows 80 V
